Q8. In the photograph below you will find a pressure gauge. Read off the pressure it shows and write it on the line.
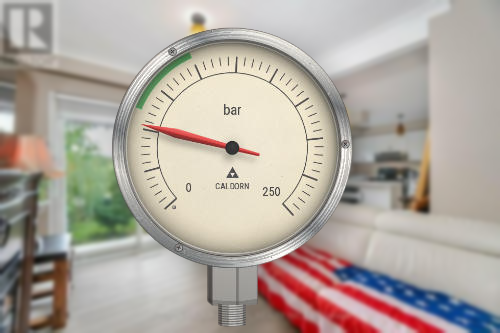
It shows 52.5 bar
